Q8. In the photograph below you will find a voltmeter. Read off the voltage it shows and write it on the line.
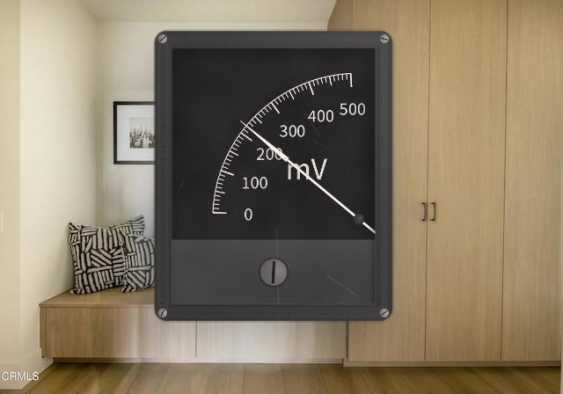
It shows 220 mV
